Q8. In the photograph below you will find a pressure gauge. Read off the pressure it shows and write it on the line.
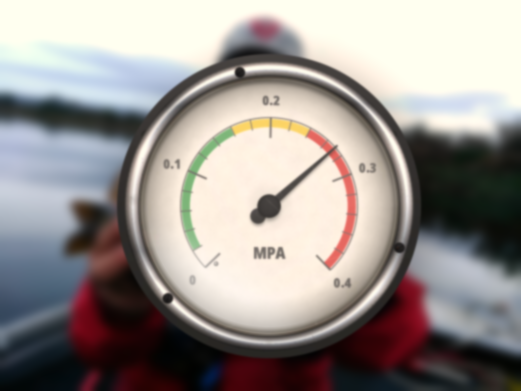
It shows 0.27 MPa
